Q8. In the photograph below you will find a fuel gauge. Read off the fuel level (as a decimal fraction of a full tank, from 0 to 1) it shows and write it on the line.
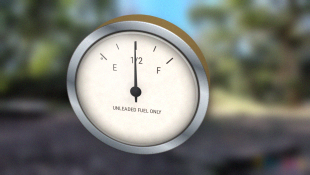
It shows 0.5
